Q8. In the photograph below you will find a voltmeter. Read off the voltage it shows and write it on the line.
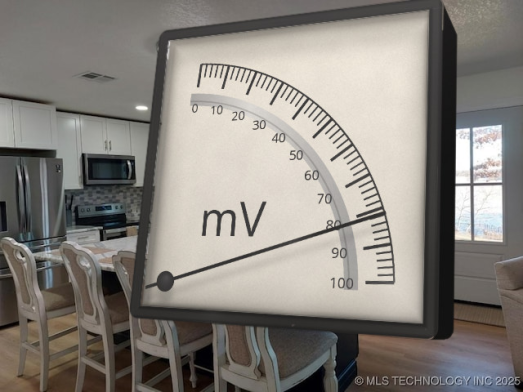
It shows 82 mV
